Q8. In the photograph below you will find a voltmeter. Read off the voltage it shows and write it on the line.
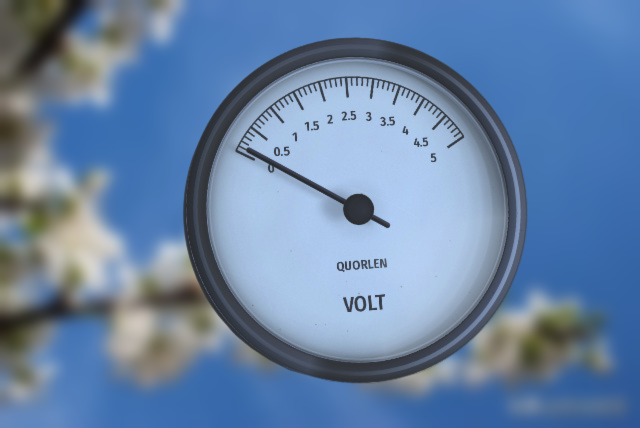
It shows 0.1 V
